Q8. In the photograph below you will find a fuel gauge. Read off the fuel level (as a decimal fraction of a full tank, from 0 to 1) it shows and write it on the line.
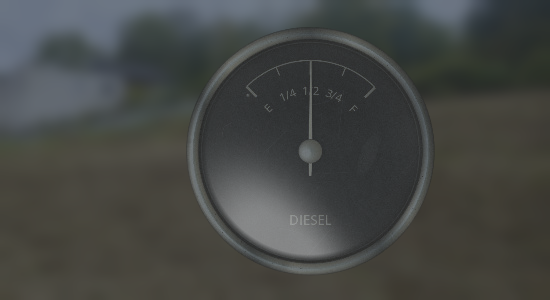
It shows 0.5
